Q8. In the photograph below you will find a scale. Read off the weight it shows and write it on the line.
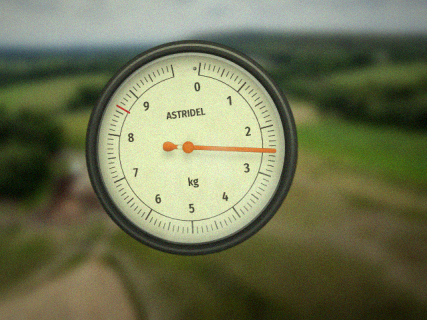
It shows 2.5 kg
